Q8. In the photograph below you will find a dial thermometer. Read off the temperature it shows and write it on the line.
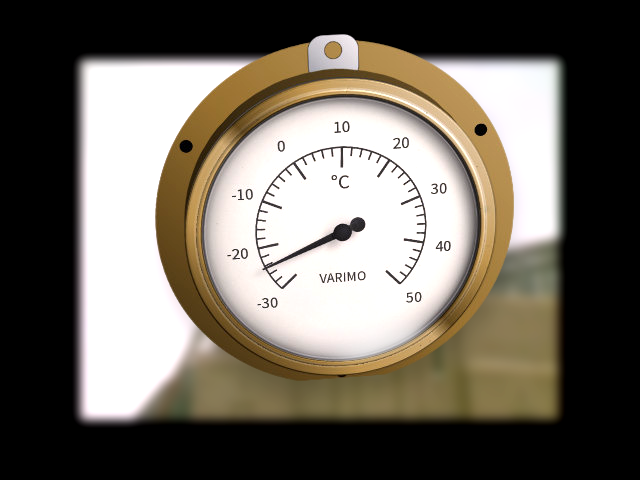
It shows -24 °C
